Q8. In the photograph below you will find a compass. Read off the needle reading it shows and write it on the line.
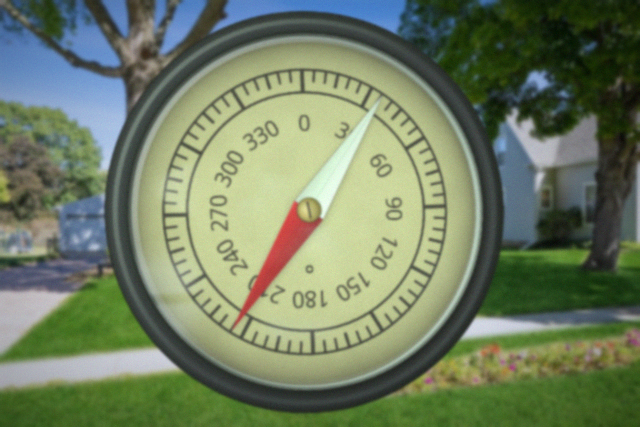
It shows 215 °
